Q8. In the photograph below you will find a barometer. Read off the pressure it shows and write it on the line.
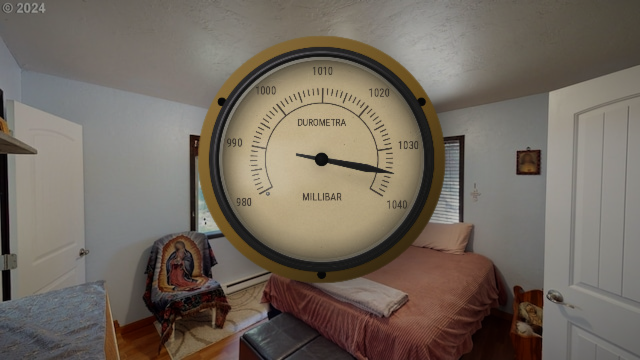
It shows 1035 mbar
